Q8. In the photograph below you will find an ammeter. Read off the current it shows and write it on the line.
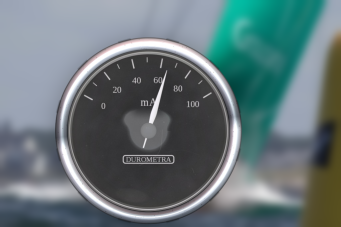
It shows 65 mA
